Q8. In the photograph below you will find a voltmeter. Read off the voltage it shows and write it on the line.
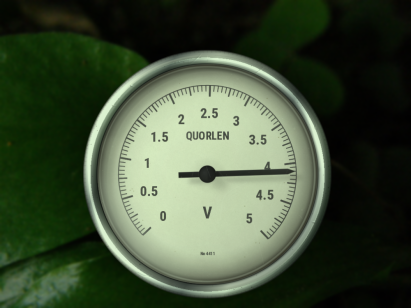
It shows 4.1 V
